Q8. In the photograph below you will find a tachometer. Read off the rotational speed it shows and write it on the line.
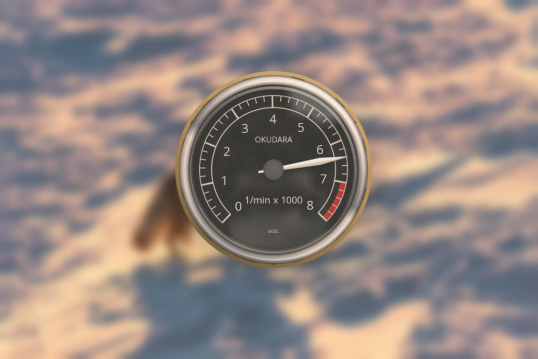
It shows 6400 rpm
